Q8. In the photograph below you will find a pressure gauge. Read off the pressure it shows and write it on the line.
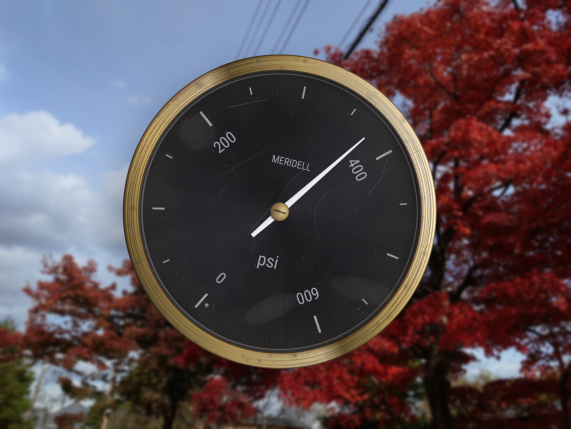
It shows 375 psi
